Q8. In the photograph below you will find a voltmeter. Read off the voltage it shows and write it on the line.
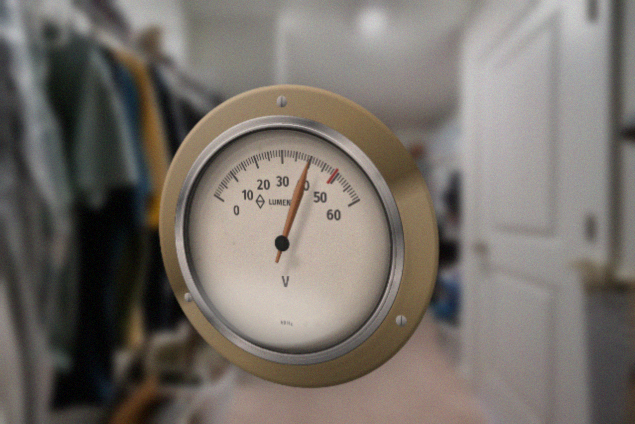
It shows 40 V
